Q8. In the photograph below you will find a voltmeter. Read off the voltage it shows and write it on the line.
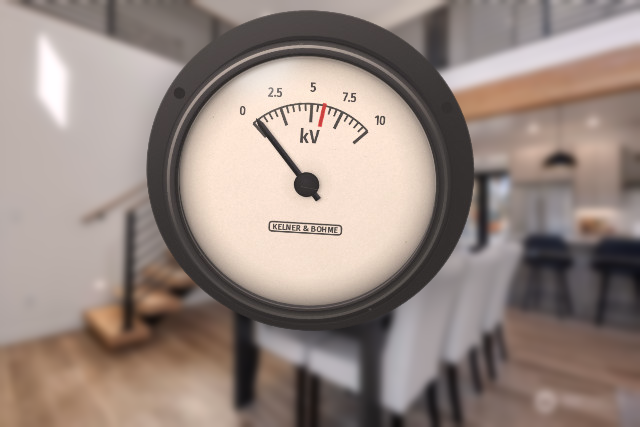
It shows 0.5 kV
